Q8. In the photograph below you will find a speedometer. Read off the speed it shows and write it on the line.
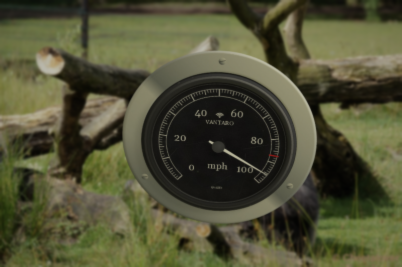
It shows 95 mph
